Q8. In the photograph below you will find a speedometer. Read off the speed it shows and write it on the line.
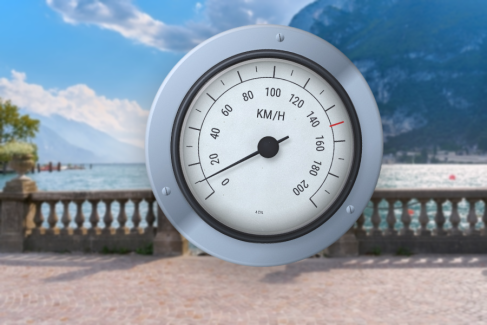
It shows 10 km/h
